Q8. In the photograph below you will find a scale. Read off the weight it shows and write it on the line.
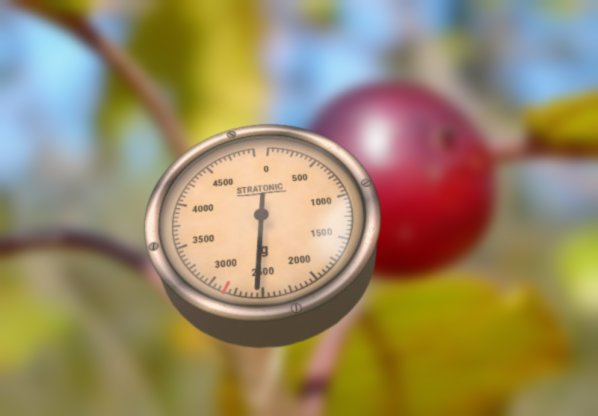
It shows 2550 g
